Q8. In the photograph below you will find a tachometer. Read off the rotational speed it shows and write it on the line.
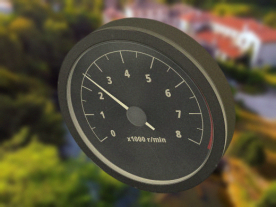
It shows 2500 rpm
